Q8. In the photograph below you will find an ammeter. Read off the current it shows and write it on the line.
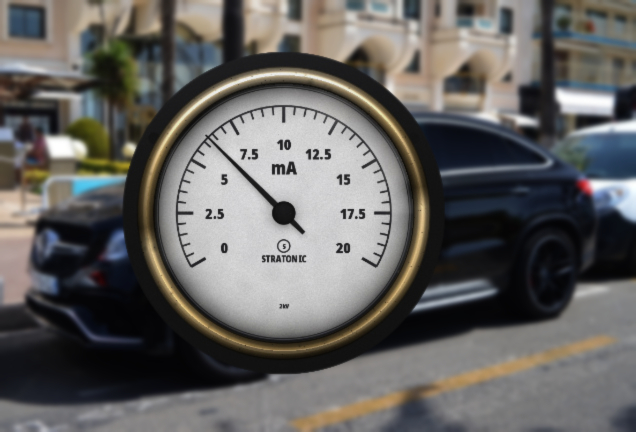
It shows 6.25 mA
